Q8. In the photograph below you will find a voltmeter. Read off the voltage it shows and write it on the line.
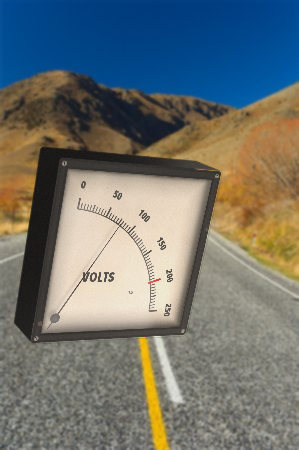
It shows 75 V
